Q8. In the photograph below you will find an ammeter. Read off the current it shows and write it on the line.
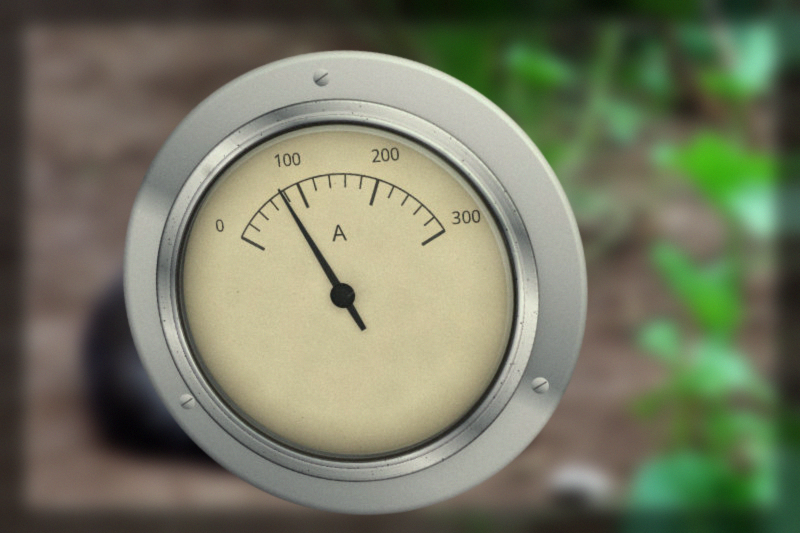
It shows 80 A
